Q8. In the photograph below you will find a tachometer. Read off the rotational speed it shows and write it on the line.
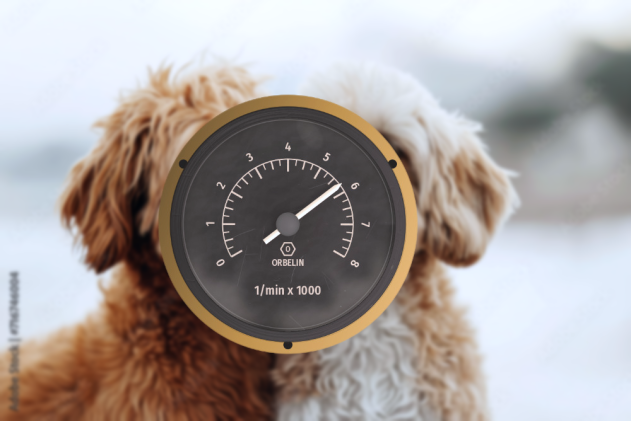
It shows 5750 rpm
